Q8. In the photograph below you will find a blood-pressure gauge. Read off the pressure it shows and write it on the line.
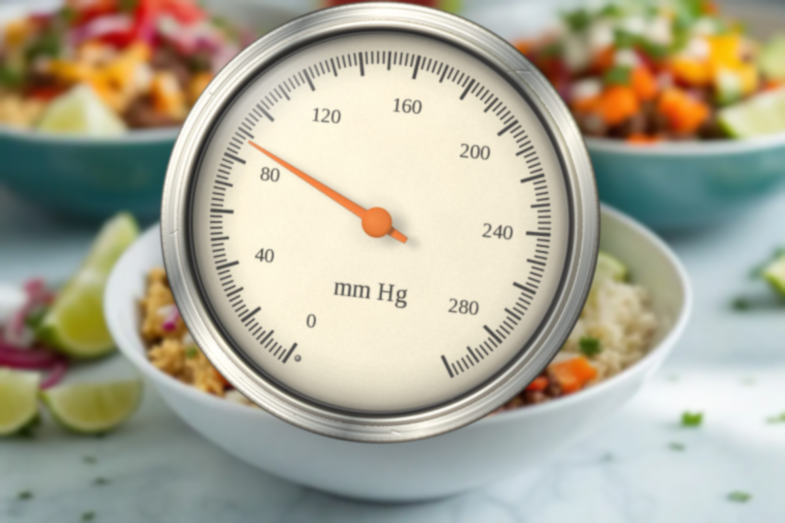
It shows 88 mmHg
